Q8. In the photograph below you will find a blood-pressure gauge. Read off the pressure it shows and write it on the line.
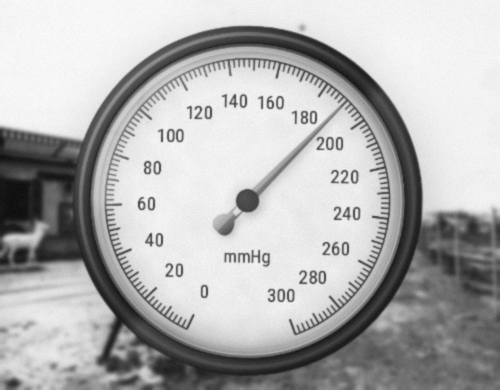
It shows 190 mmHg
